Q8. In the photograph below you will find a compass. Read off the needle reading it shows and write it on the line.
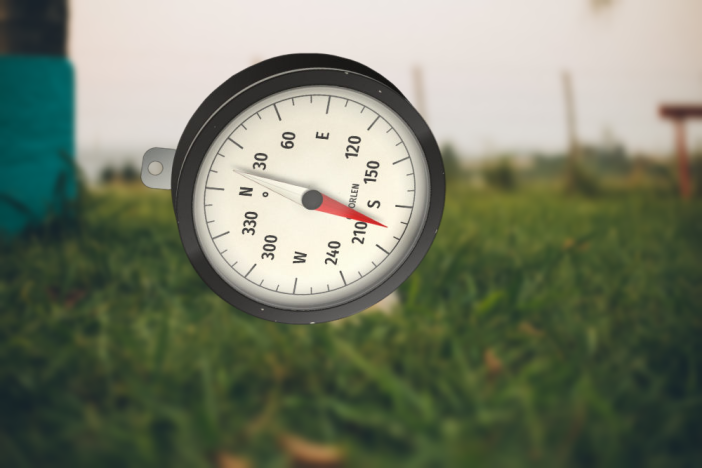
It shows 195 °
